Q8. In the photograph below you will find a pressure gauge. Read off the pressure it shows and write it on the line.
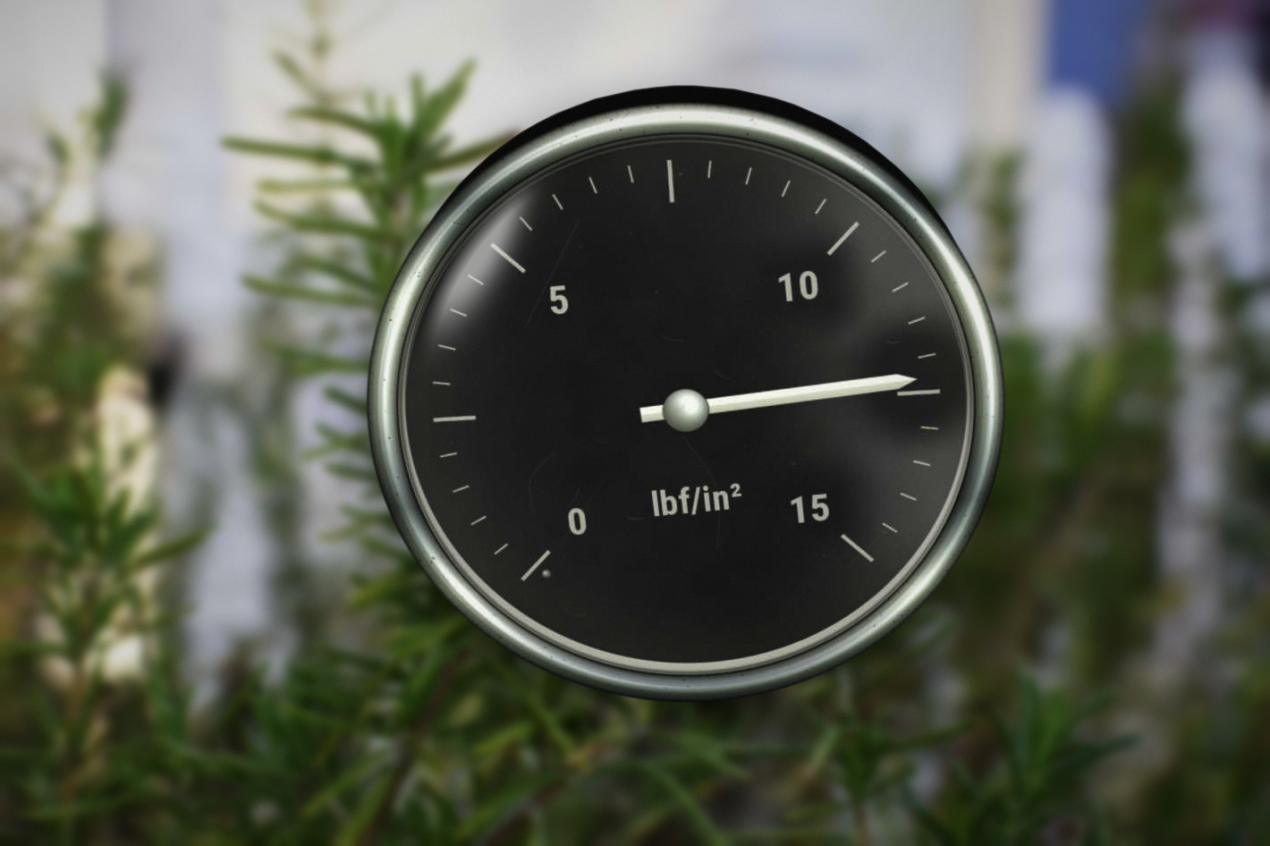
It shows 12.25 psi
